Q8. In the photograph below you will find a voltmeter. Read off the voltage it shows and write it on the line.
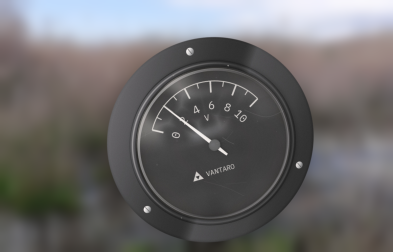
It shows 2 V
